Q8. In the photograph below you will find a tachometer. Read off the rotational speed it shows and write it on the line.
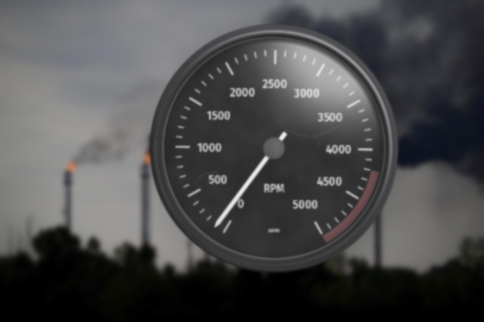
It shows 100 rpm
